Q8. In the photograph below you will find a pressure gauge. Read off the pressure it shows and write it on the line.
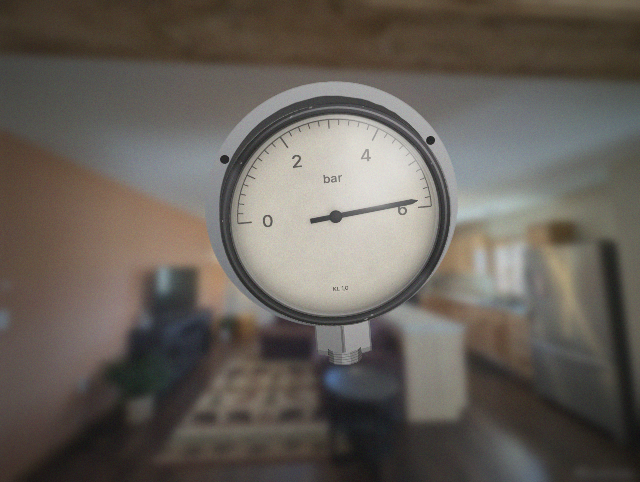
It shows 5.8 bar
